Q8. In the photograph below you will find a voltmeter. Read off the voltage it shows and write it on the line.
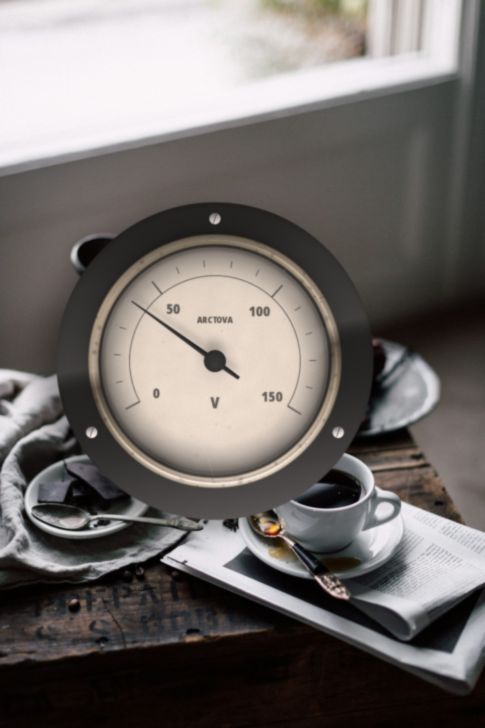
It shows 40 V
